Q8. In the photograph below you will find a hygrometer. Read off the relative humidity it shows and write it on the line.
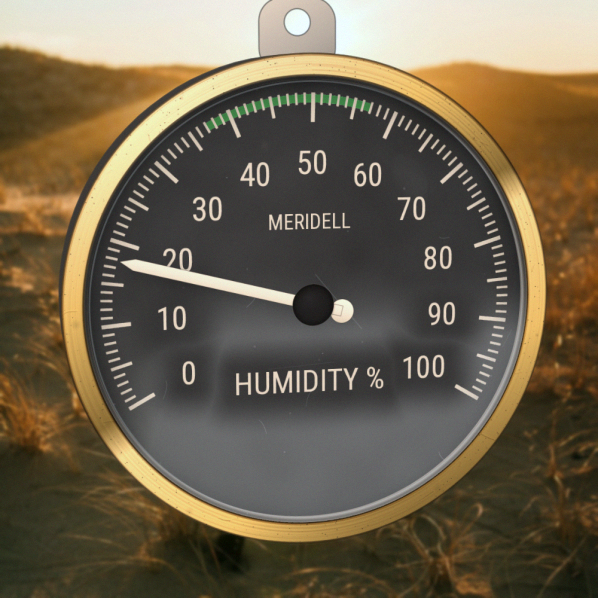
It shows 18 %
